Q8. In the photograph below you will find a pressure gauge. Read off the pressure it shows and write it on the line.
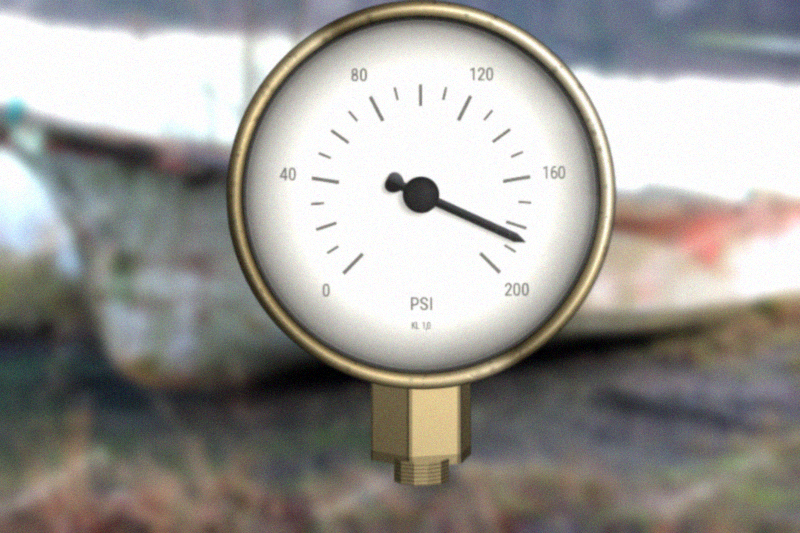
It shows 185 psi
